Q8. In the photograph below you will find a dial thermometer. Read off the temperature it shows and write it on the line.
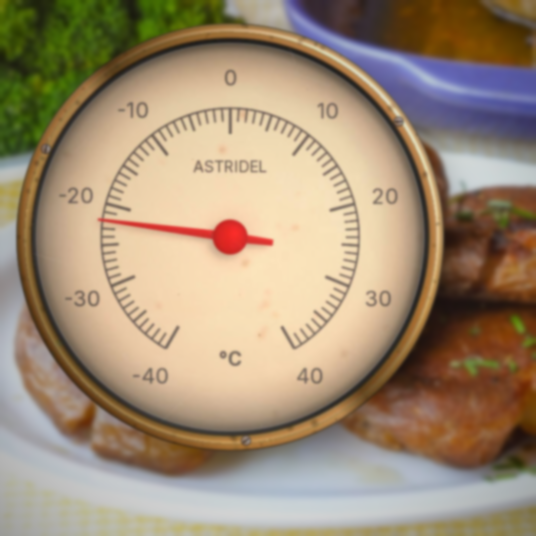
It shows -22 °C
